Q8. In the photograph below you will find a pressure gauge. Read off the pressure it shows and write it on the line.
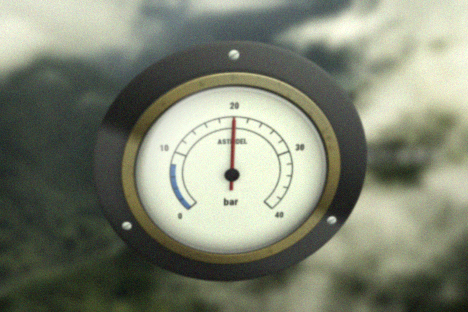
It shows 20 bar
